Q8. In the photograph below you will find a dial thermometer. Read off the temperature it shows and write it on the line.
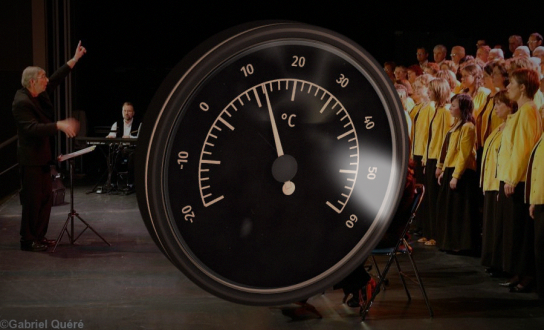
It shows 12 °C
